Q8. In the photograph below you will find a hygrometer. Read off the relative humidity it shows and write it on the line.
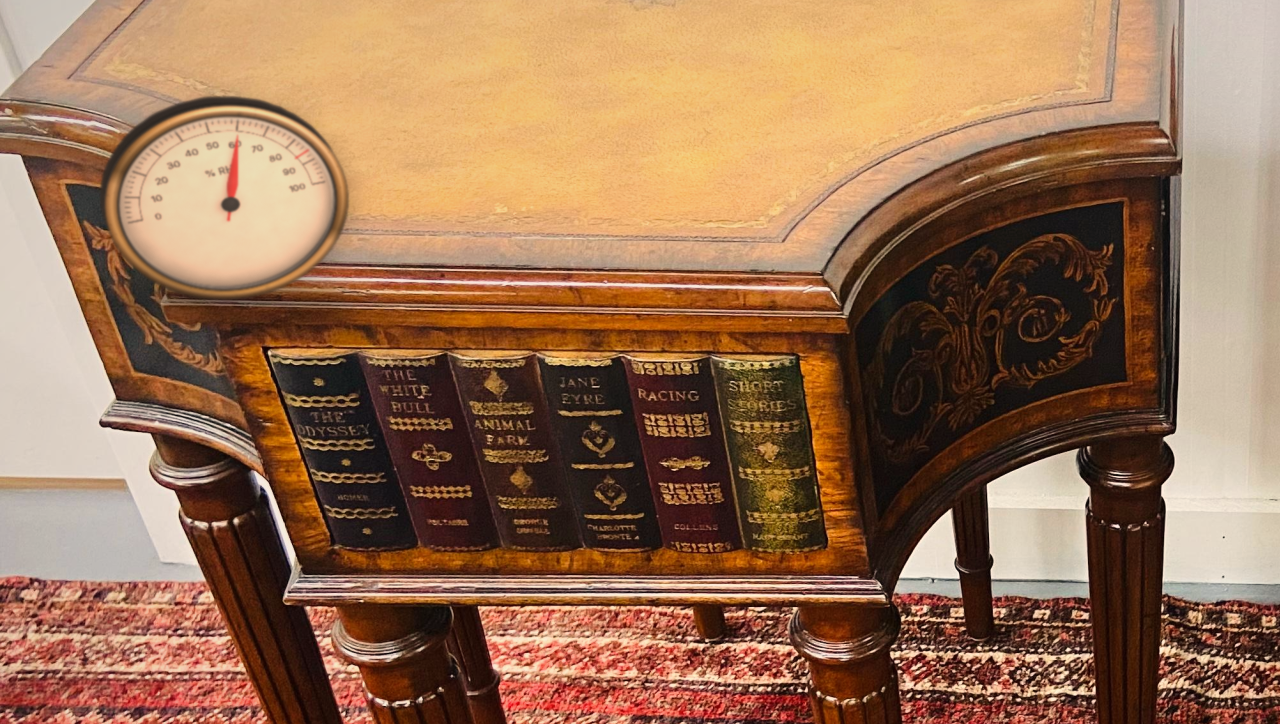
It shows 60 %
